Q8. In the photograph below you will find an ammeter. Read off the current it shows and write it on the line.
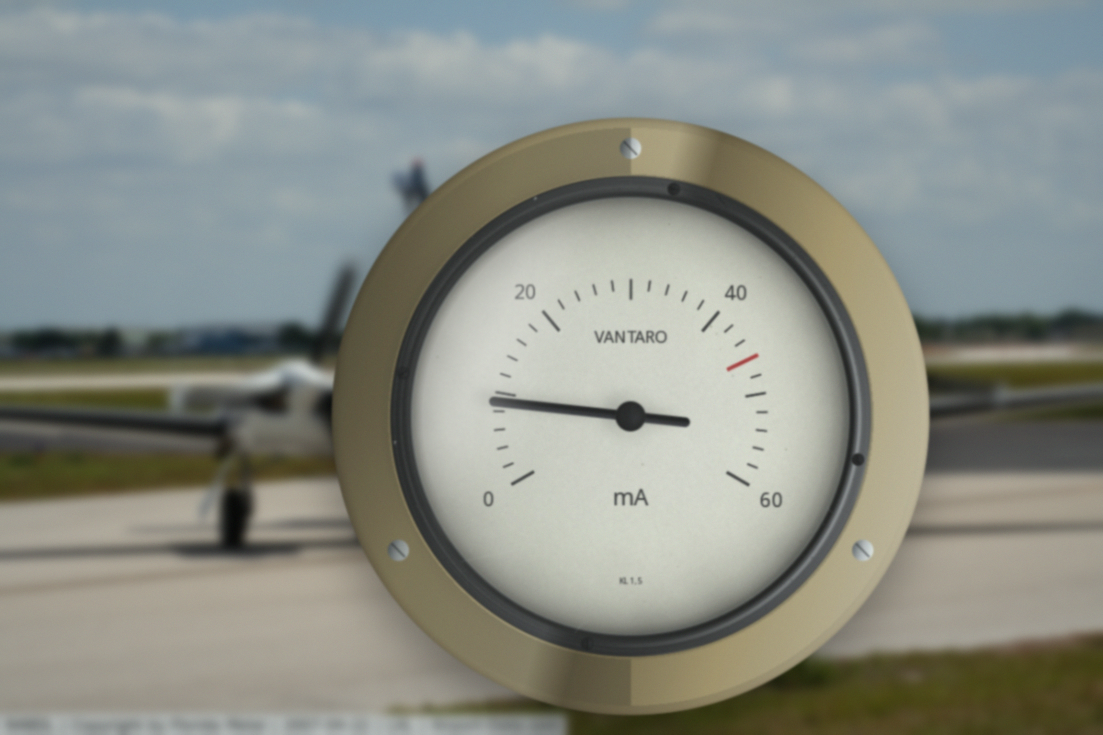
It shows 9 mA
